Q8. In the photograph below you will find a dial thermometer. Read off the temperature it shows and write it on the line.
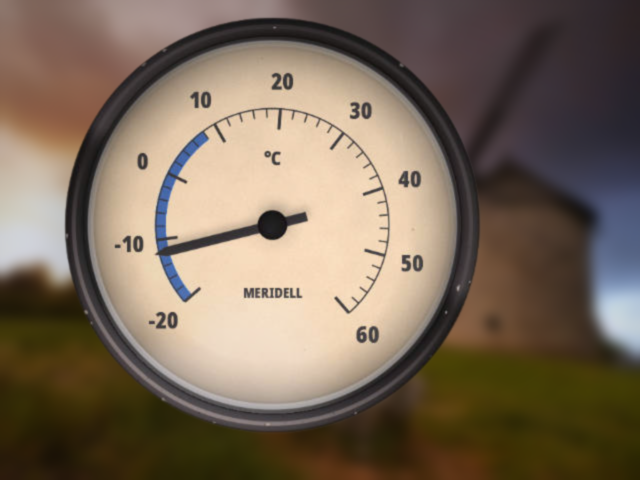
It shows -12 °C
